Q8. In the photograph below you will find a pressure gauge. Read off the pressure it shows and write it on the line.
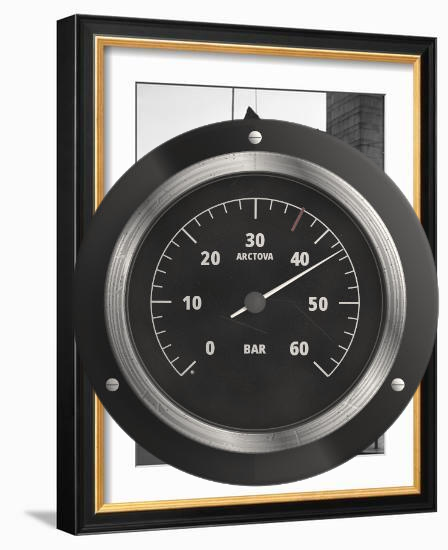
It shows 43 bar
